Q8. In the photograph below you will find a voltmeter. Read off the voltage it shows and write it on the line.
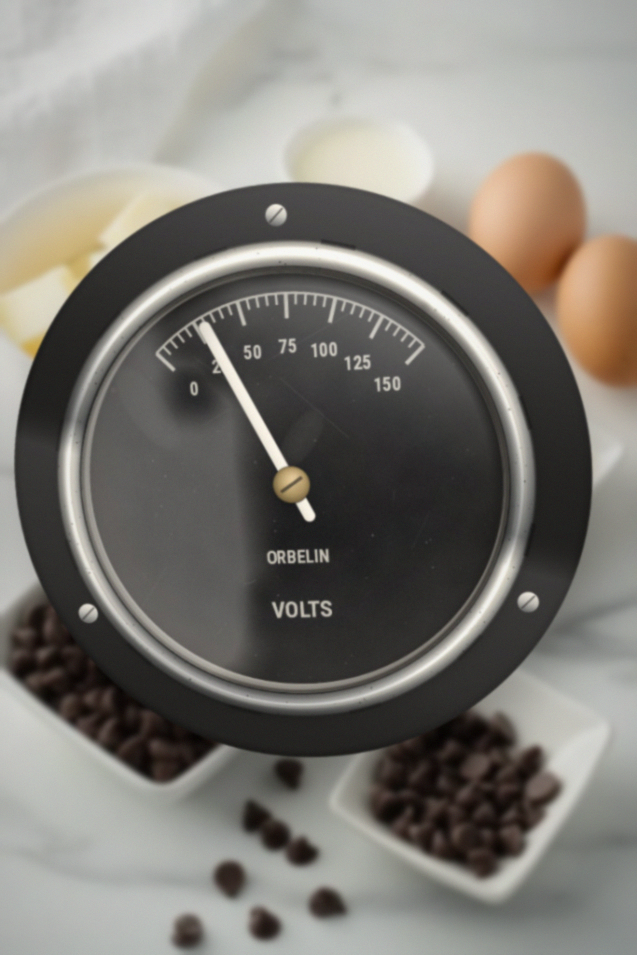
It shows 30 V
